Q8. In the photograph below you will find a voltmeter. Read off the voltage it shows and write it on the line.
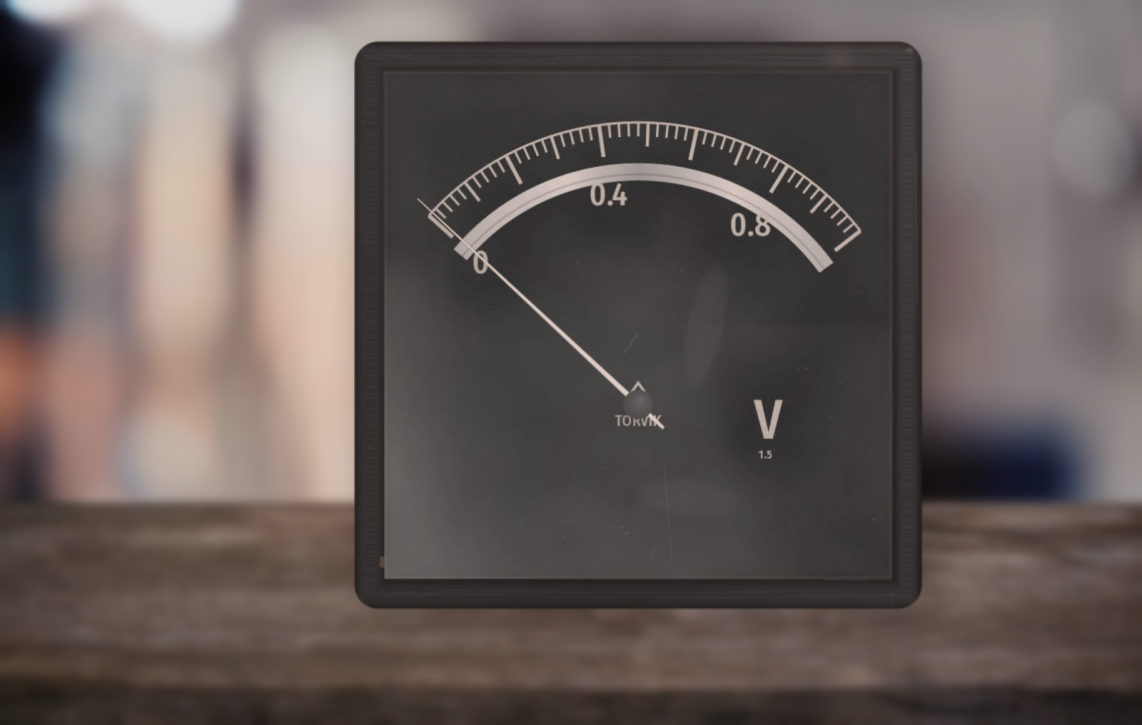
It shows 0.01 V
